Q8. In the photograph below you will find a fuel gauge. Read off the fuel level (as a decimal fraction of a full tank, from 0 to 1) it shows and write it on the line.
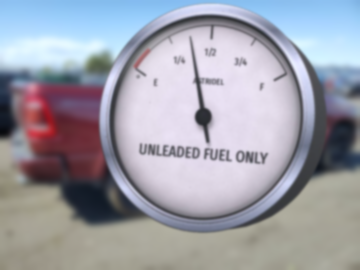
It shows 0.375
